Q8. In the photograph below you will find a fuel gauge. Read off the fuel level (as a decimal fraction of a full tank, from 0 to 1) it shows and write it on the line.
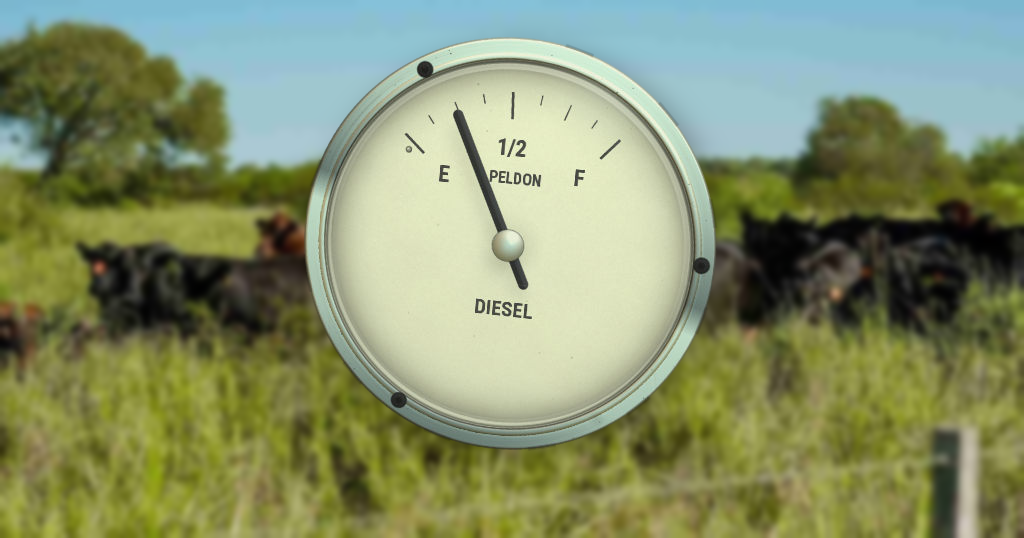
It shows 0.25
